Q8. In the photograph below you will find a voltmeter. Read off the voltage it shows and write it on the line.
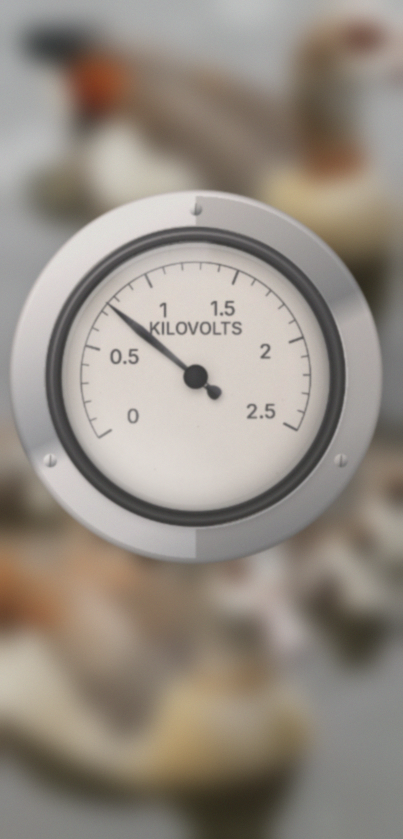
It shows 0.75 kV
